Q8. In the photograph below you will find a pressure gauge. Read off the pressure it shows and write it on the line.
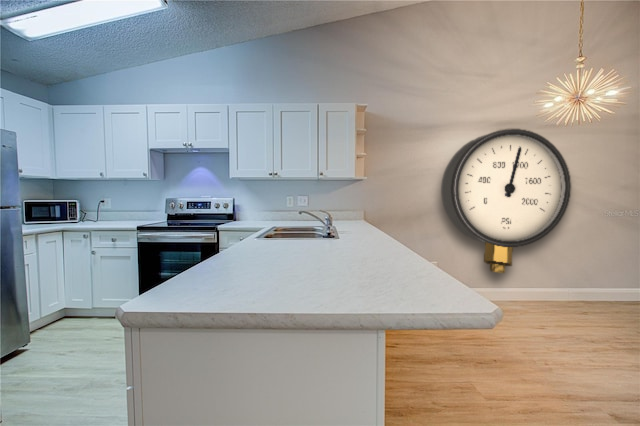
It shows 1100 psi
